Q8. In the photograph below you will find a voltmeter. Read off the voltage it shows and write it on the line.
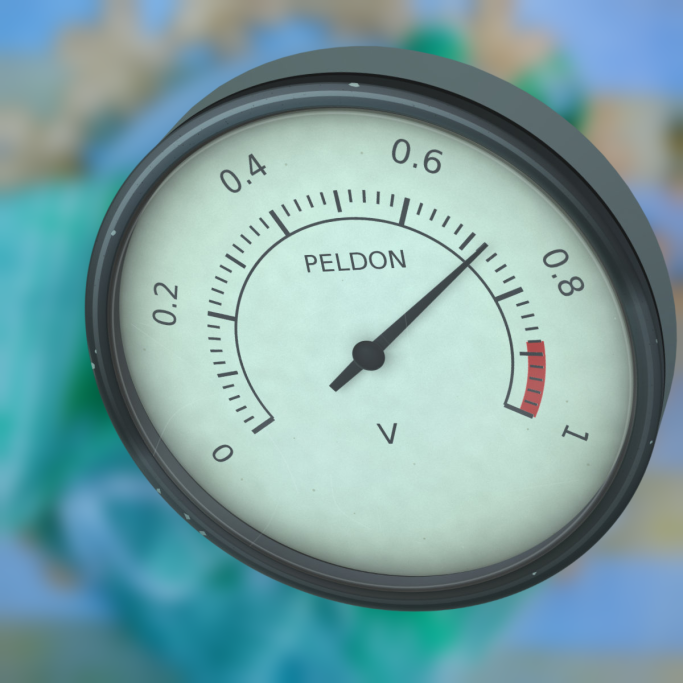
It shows 0.72 V
